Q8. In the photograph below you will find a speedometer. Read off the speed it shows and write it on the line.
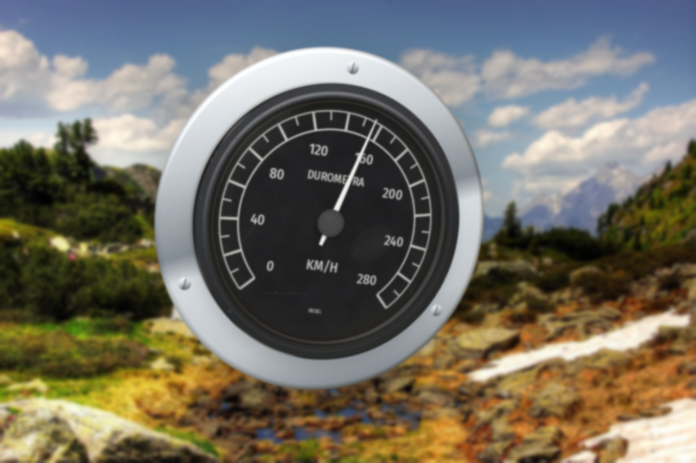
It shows 155 km/h
